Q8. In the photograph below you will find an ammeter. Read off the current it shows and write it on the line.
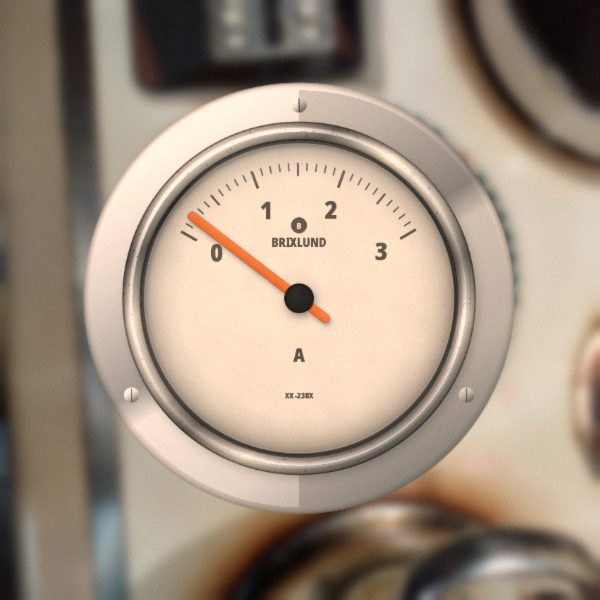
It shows 0.2 A
